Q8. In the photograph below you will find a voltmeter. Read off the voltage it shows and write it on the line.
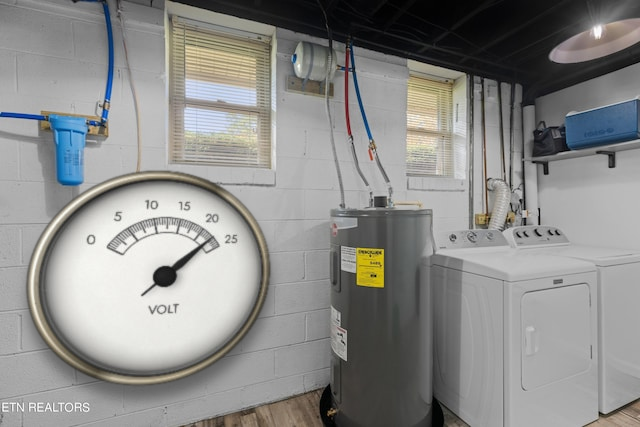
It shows 22.5 V
